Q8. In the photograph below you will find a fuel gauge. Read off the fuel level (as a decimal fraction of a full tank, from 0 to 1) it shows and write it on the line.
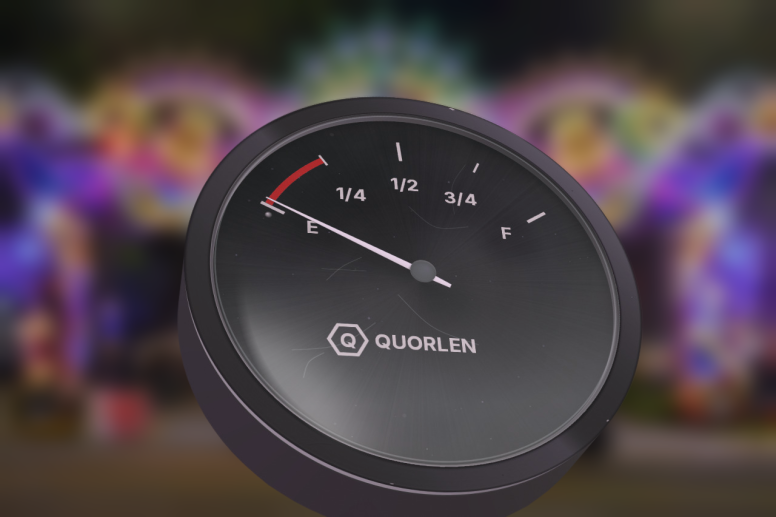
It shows 0
